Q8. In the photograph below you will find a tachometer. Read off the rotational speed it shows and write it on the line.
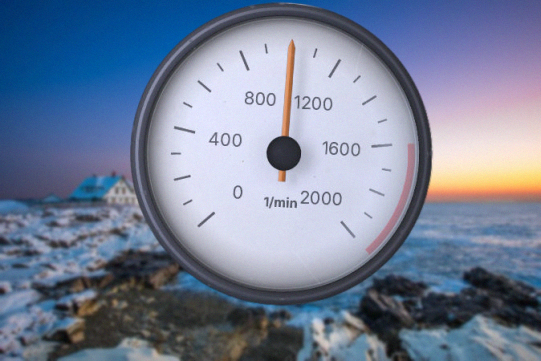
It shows 1000 rpm
